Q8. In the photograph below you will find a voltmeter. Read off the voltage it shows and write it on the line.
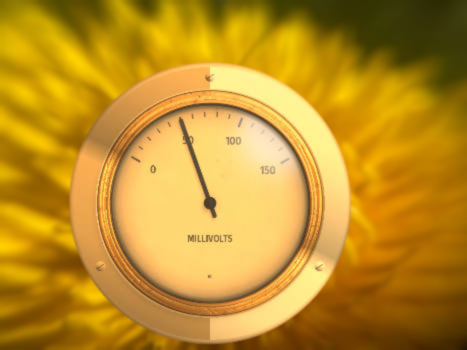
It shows 50 mV
